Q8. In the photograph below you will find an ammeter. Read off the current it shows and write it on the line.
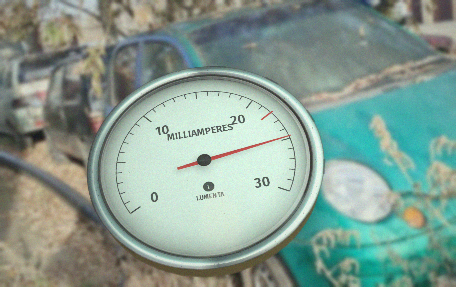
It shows 25 mA
